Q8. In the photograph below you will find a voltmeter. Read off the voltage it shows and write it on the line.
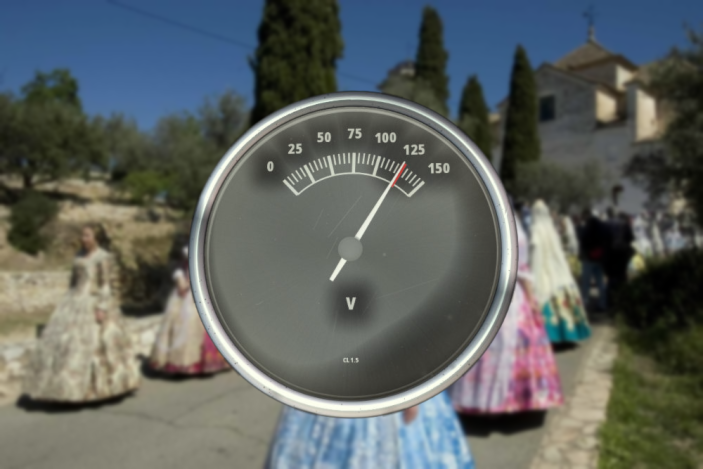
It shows 125 V
